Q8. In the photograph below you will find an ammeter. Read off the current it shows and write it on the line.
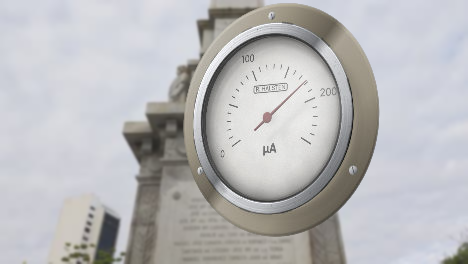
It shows 180 µA
